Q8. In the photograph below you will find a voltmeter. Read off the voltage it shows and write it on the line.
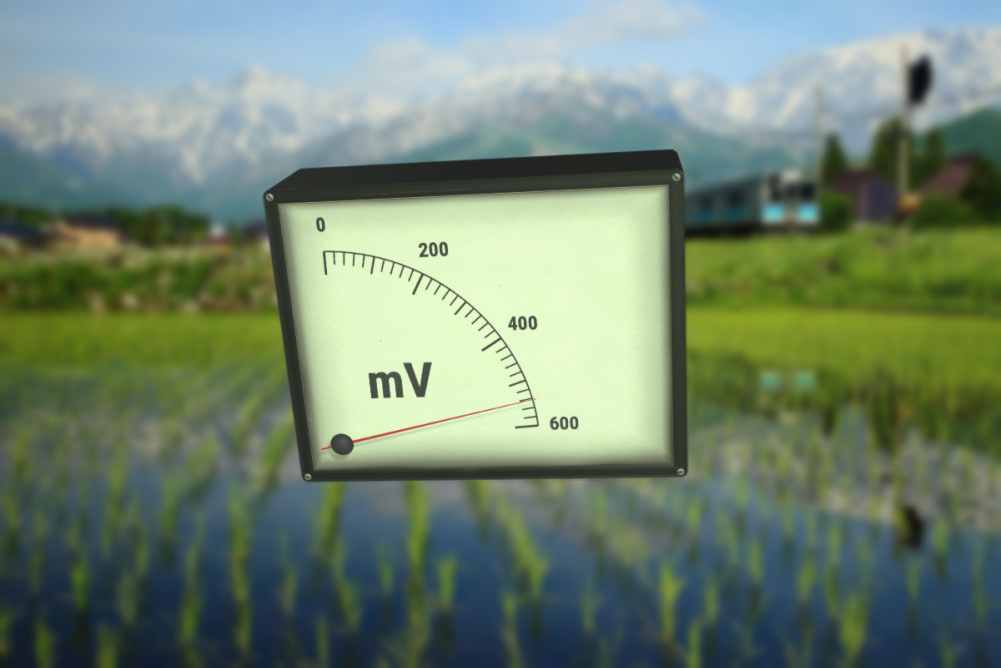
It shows 540 mV
